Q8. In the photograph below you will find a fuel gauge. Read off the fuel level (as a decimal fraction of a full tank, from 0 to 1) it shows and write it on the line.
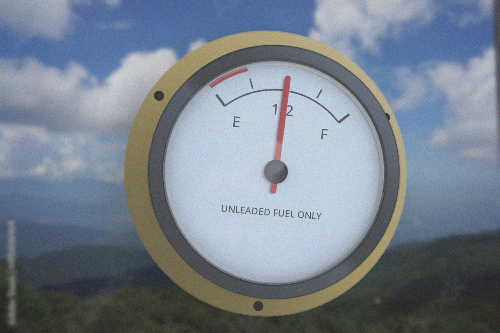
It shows 0.5
